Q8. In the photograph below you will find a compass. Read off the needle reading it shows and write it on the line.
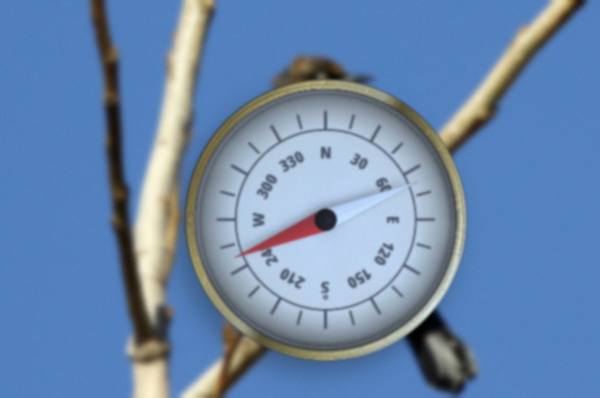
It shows 247.5 °
